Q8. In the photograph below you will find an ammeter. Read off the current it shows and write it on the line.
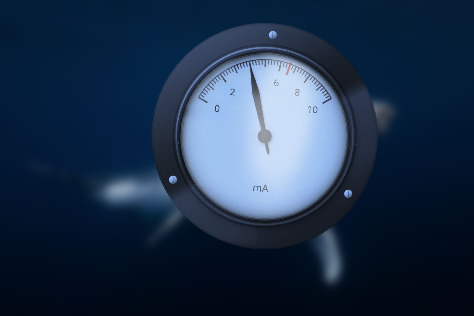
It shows 4 mA
